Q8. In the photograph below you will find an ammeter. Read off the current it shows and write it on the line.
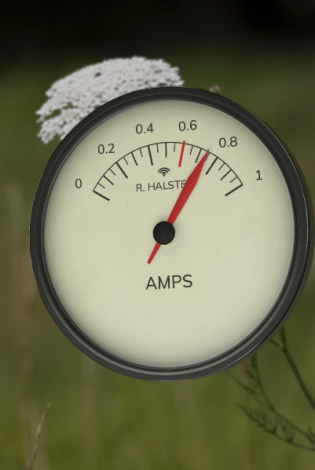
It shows 0.75 A
